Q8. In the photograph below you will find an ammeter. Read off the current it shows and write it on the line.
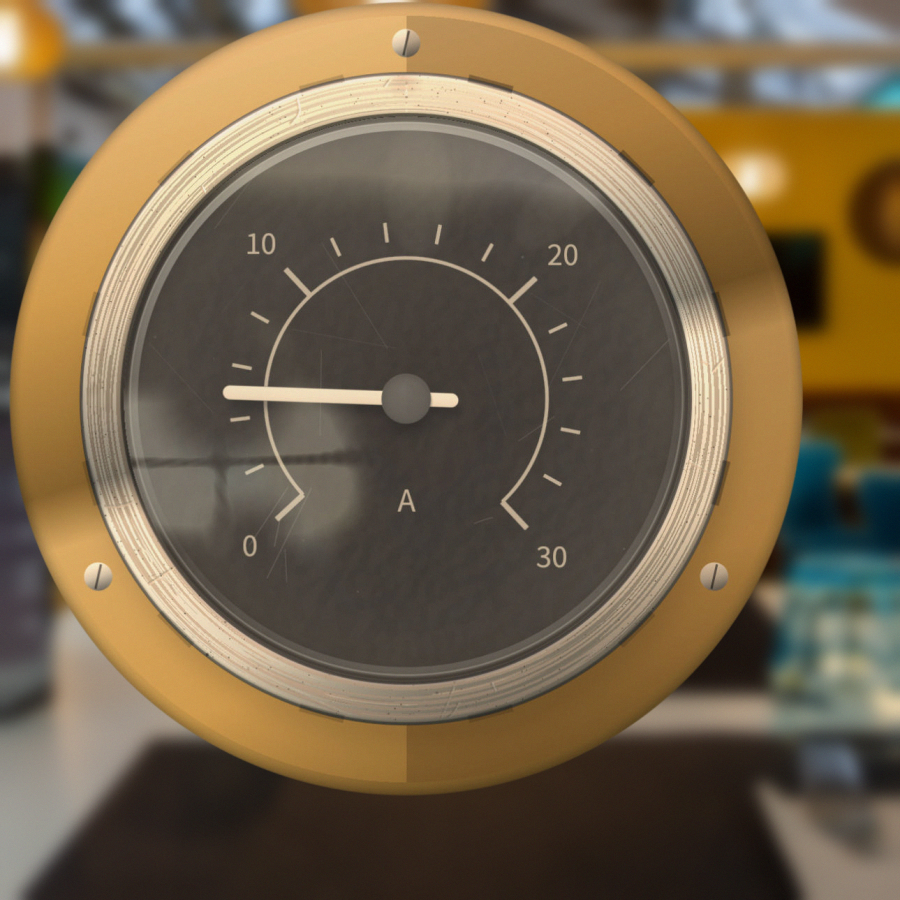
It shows 5 A
